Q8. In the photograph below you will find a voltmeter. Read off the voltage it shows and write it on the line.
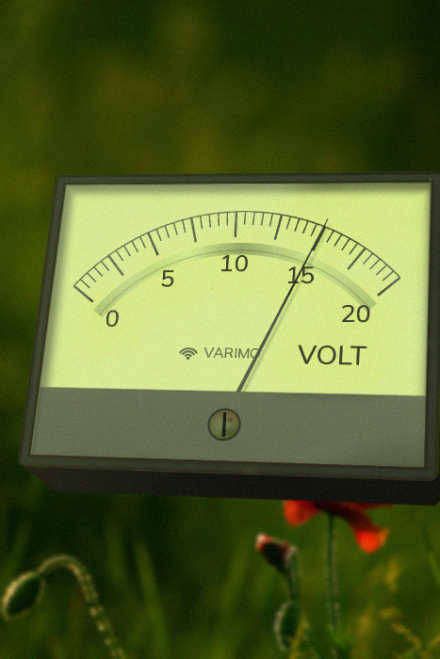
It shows 15 V
